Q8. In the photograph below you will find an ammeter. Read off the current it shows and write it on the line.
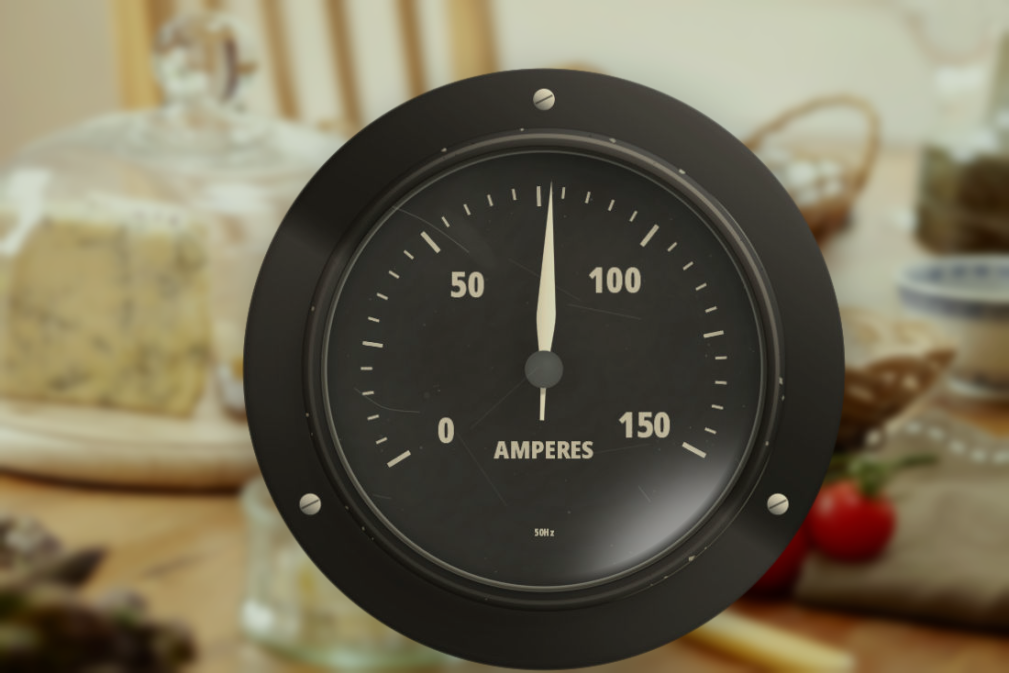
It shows 77.5 A
